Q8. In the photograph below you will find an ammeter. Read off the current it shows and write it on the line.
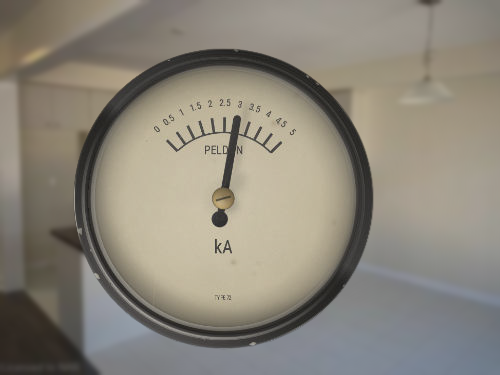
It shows 3 kA
